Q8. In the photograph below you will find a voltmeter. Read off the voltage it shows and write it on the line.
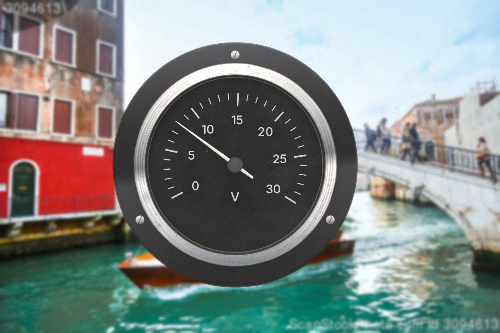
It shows 8 V
